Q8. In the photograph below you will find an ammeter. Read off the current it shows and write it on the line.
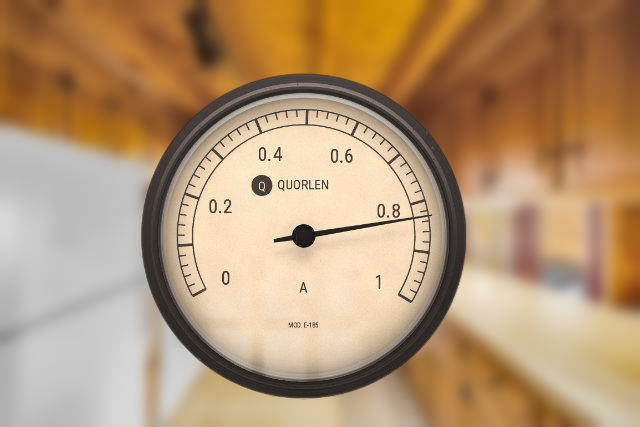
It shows 0.83 A
